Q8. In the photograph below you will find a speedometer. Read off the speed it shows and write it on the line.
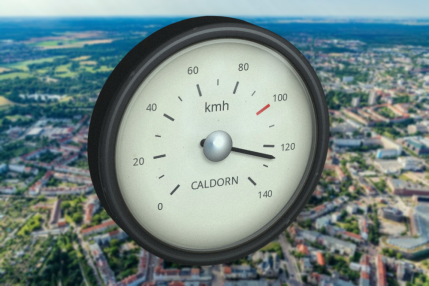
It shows 125 km/h
